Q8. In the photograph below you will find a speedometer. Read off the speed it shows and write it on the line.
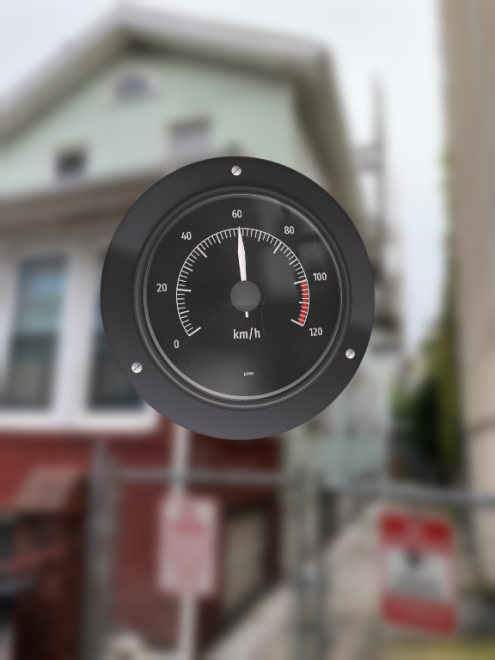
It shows 60 km/h
